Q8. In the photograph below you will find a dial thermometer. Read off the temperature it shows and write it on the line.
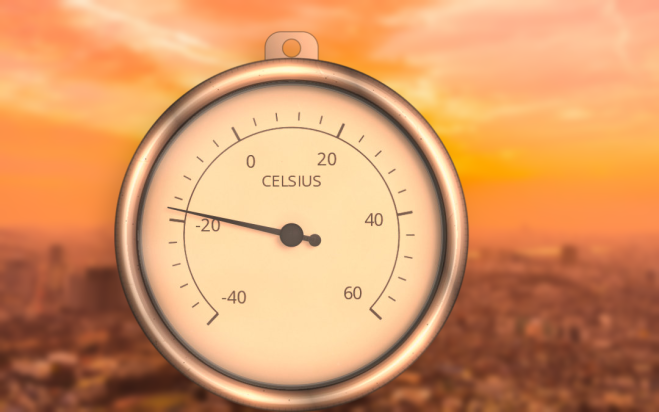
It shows -18 °C
